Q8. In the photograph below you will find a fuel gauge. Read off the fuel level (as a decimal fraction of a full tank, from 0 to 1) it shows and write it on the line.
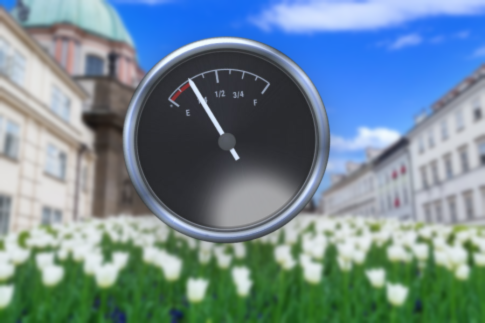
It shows 0.25
